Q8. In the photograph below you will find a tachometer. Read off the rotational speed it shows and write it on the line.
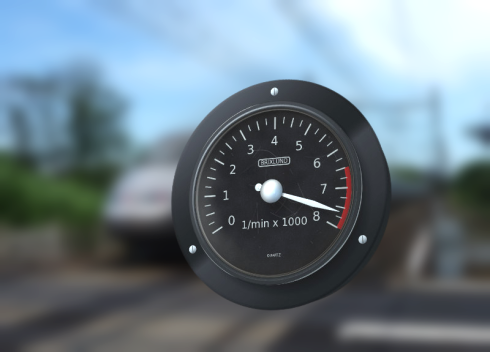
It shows 7625 rpm
